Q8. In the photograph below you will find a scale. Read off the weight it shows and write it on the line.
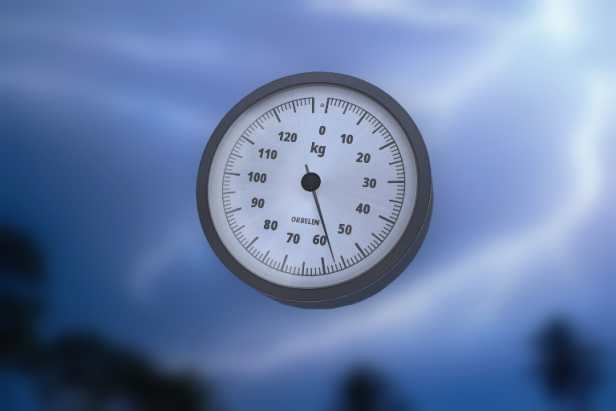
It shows 57 kg
